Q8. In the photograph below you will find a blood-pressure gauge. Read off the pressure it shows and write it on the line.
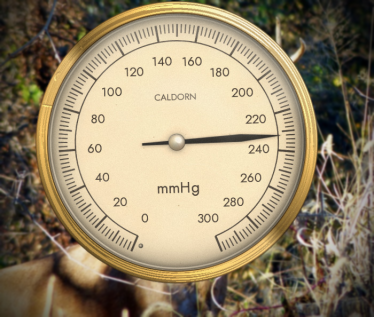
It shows 232 mmHg
